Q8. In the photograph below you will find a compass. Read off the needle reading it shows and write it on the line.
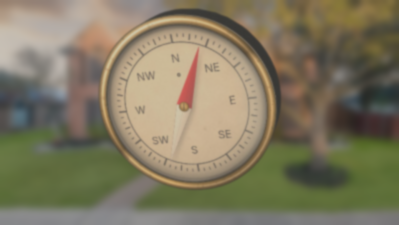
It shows 25 °
